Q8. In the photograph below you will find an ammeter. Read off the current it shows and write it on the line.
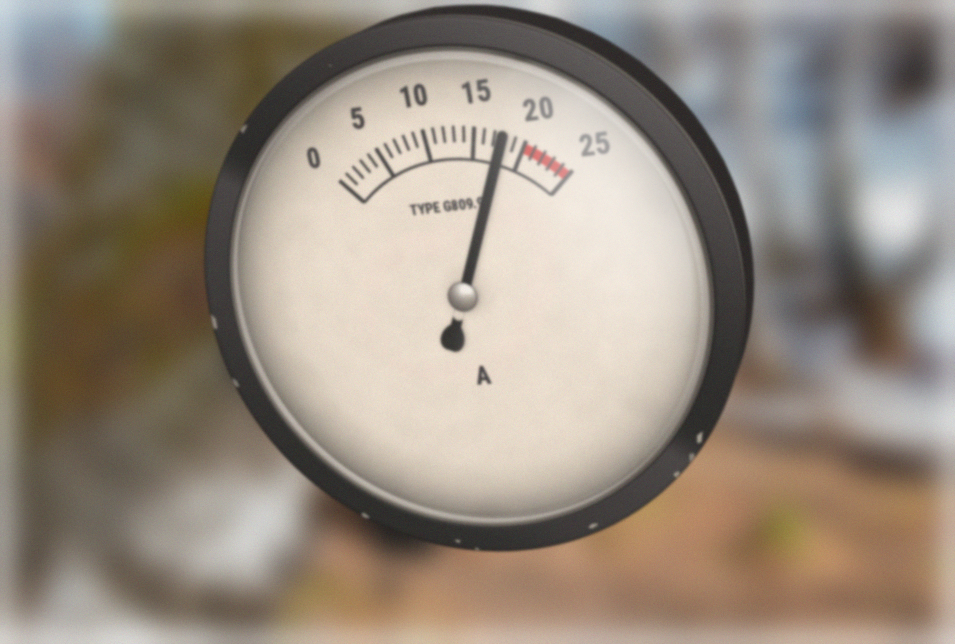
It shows 18 A
